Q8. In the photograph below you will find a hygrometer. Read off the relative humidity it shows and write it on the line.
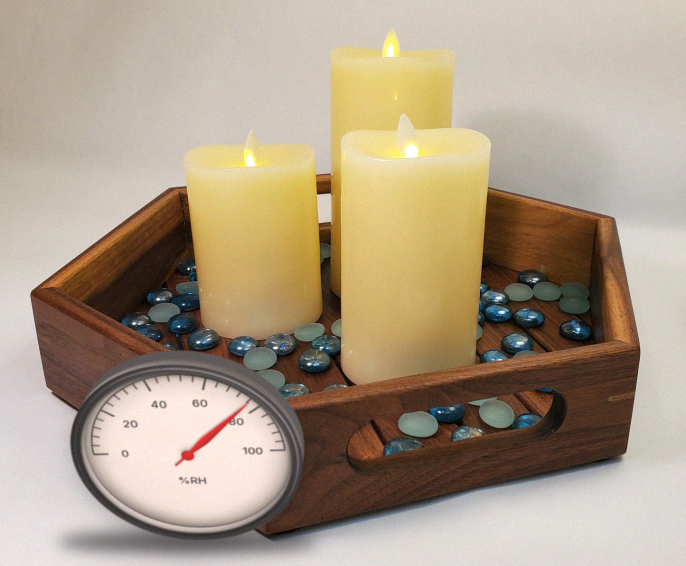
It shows 76 %
